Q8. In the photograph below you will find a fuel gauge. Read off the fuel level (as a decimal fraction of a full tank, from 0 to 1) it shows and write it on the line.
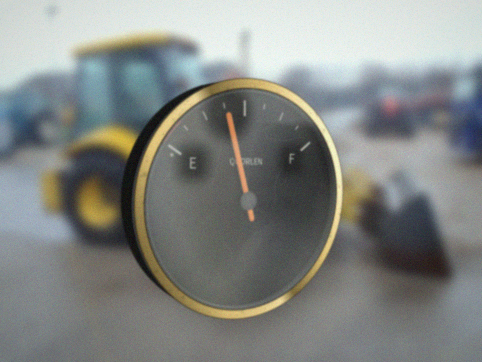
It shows 0.375
